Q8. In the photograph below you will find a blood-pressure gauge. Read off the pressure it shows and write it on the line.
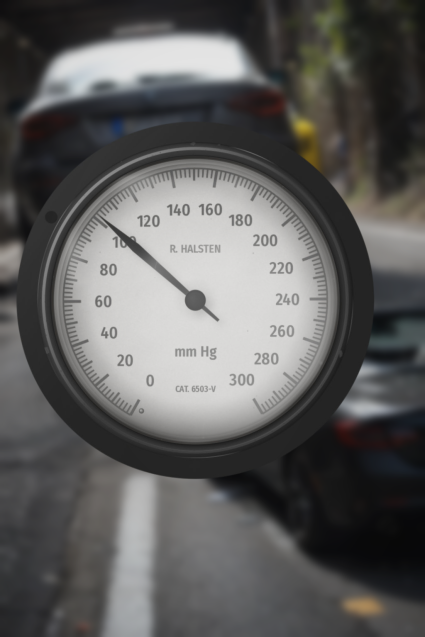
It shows 102 mmHg
